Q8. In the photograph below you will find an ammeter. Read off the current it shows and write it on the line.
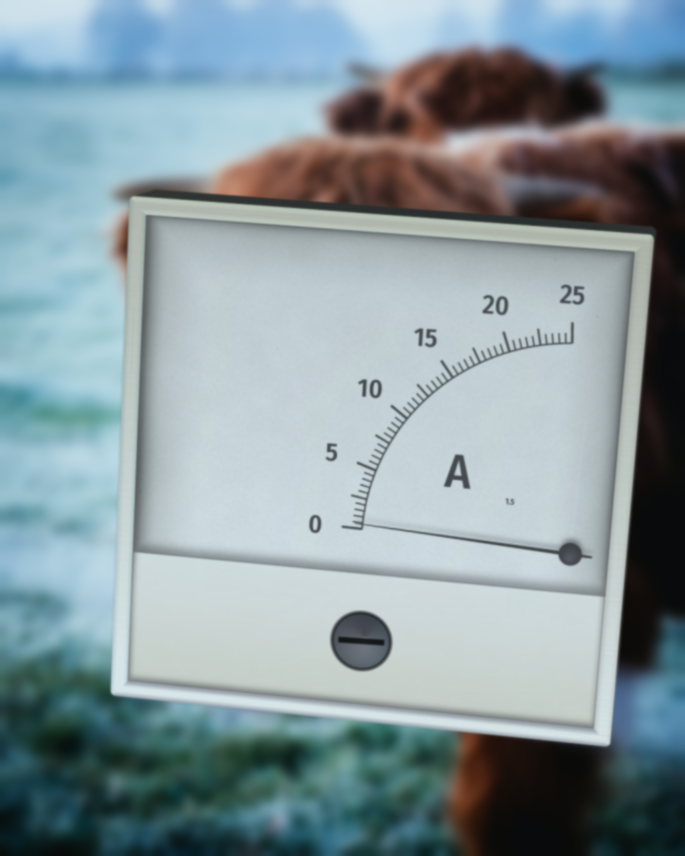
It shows 0.5 A
